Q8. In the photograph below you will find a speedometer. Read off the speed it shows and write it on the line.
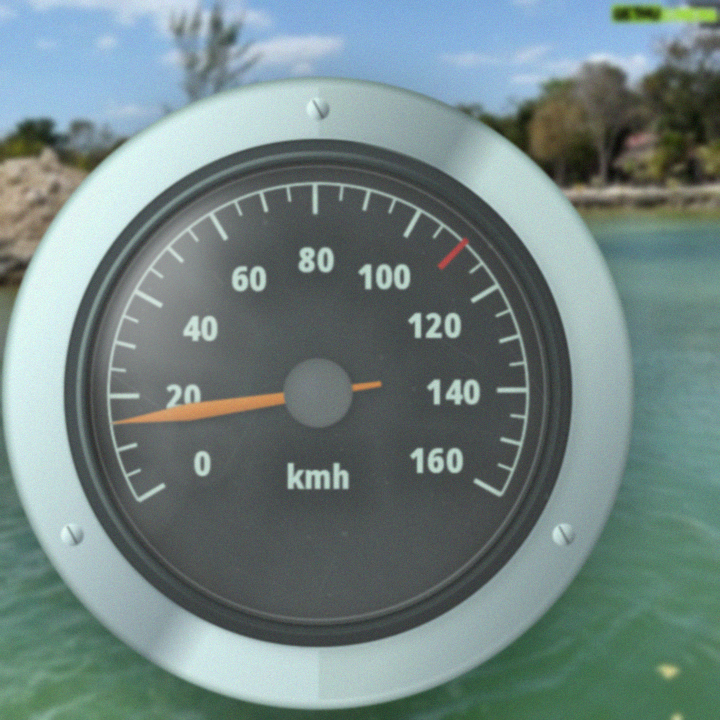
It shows 15 km/h
